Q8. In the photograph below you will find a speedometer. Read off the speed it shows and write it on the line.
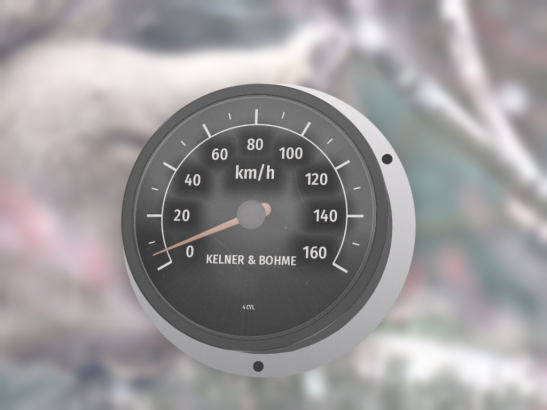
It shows 5 km/h
